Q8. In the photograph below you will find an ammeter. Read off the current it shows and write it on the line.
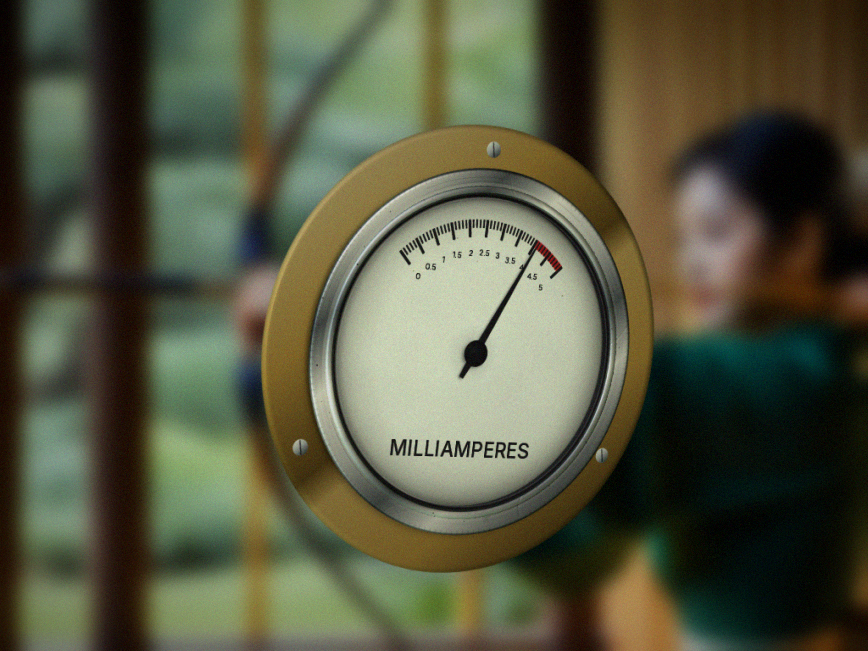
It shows 4 mA
